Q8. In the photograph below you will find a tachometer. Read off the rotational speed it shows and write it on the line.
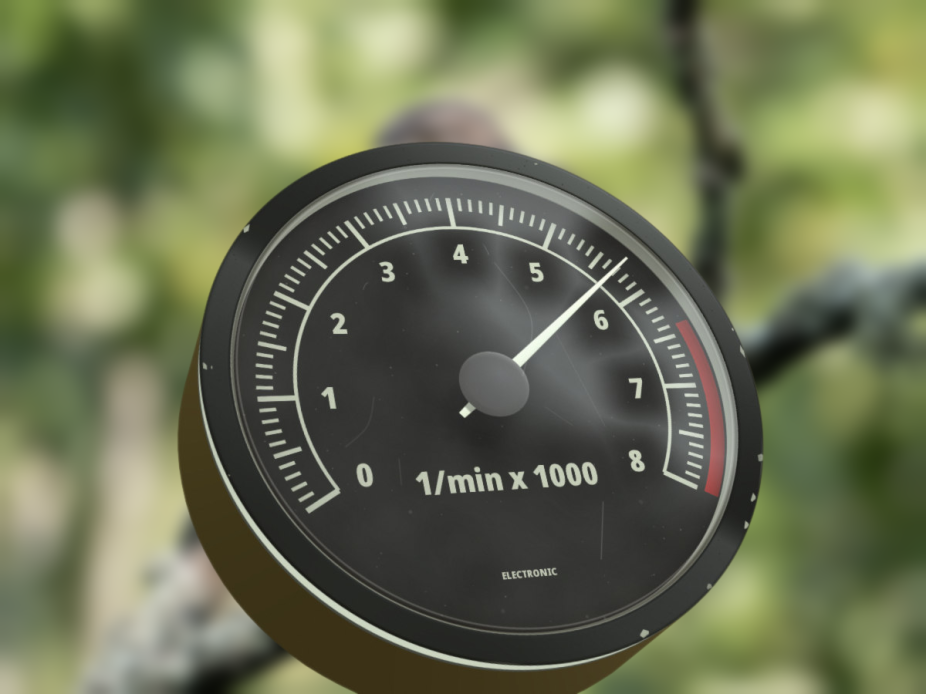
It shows 5700 rpm
